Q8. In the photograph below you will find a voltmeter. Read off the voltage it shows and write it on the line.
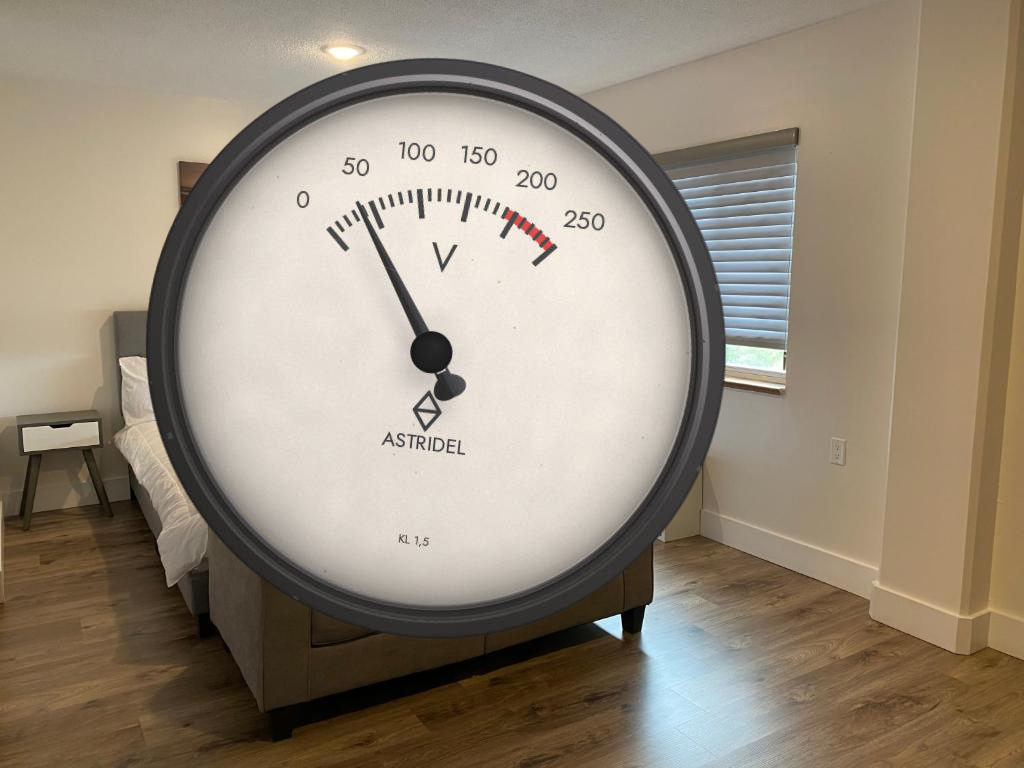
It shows 40 V
